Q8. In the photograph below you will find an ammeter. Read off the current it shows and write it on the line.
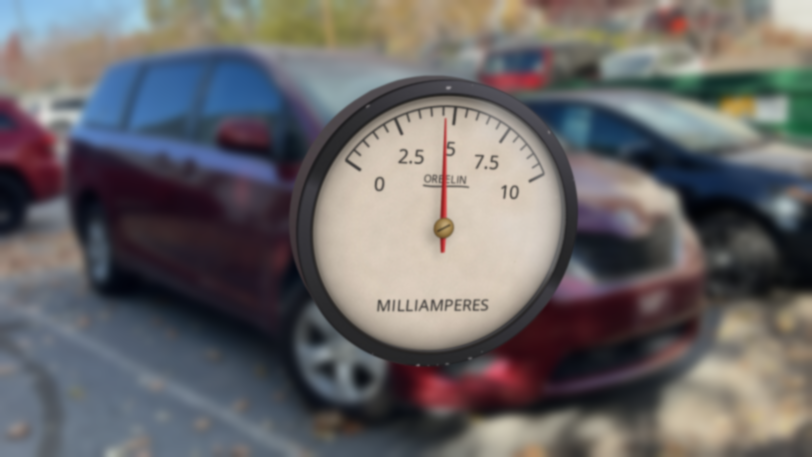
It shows 4.5 mA
